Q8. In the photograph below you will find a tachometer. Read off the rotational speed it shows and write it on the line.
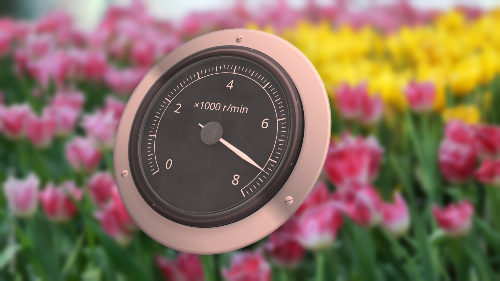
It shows 7300 rpm
